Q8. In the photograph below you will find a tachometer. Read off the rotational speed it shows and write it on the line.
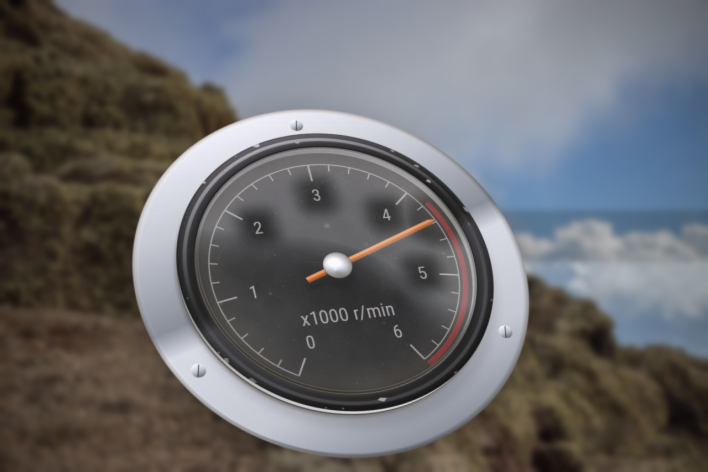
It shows 4400 rpm
